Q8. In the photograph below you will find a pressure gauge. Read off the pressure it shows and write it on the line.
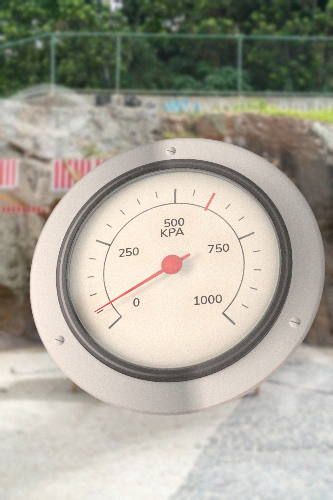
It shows 50 kPa
